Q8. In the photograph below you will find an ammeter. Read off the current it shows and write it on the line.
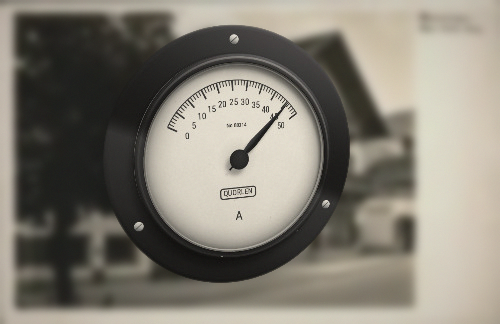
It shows 45 A
